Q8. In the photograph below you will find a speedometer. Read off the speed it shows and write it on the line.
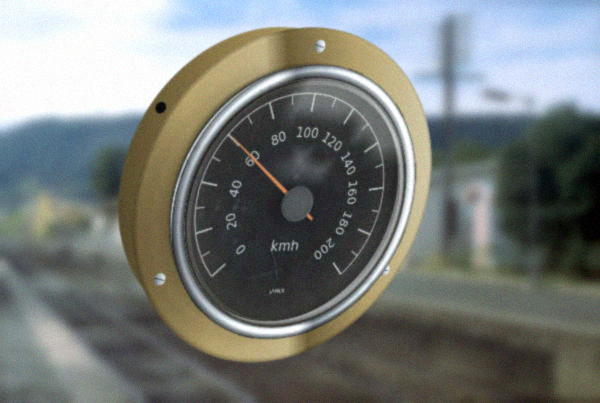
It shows 60 km/h
